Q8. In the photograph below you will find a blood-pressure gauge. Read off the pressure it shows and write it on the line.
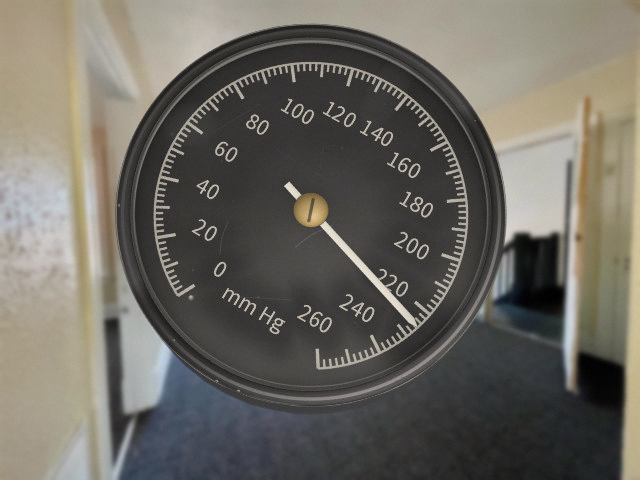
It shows 226 mmHg
